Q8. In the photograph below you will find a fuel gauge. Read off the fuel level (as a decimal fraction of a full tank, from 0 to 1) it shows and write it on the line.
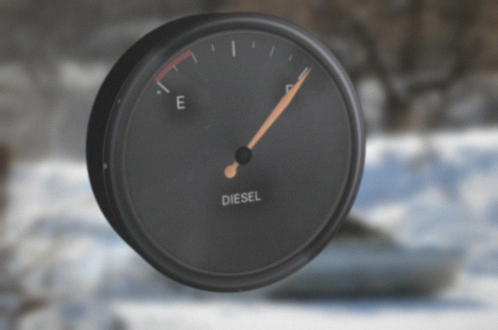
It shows 1
